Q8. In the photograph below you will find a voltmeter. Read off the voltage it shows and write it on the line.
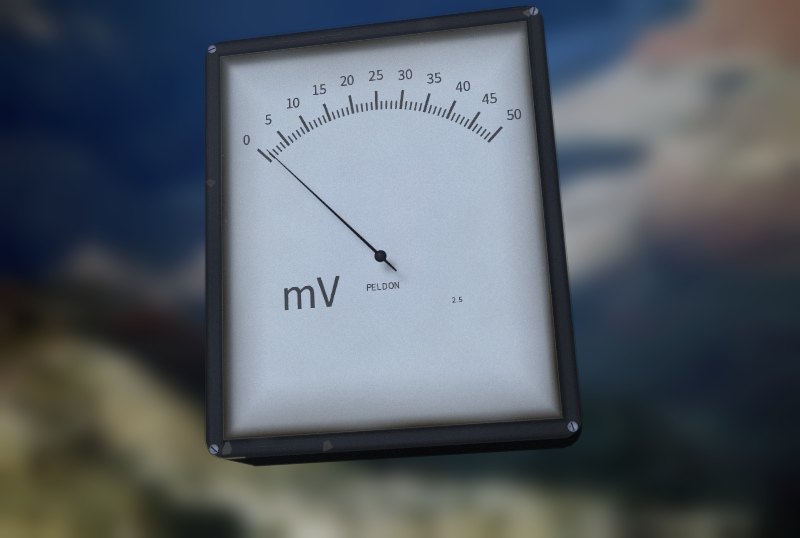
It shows 1 mV
